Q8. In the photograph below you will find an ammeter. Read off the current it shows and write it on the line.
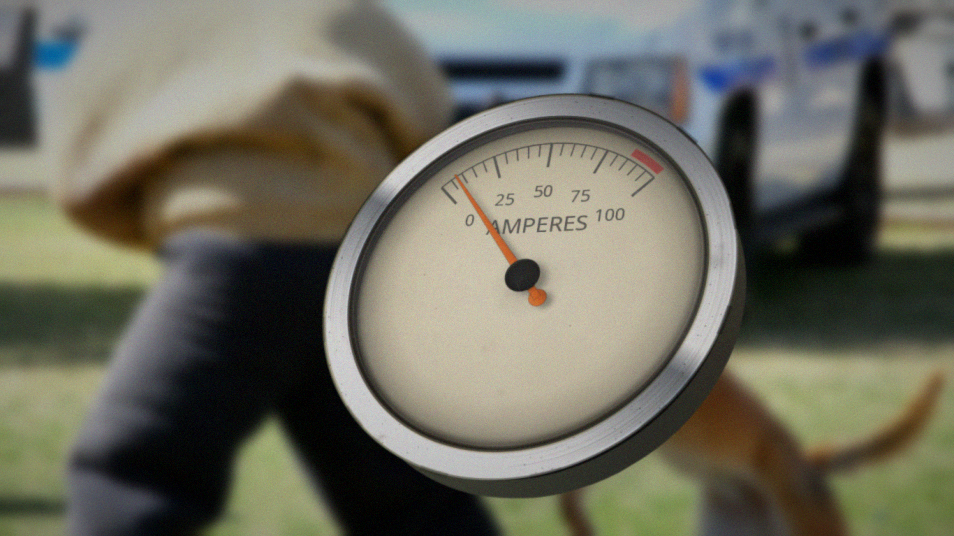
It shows 7.5 A
